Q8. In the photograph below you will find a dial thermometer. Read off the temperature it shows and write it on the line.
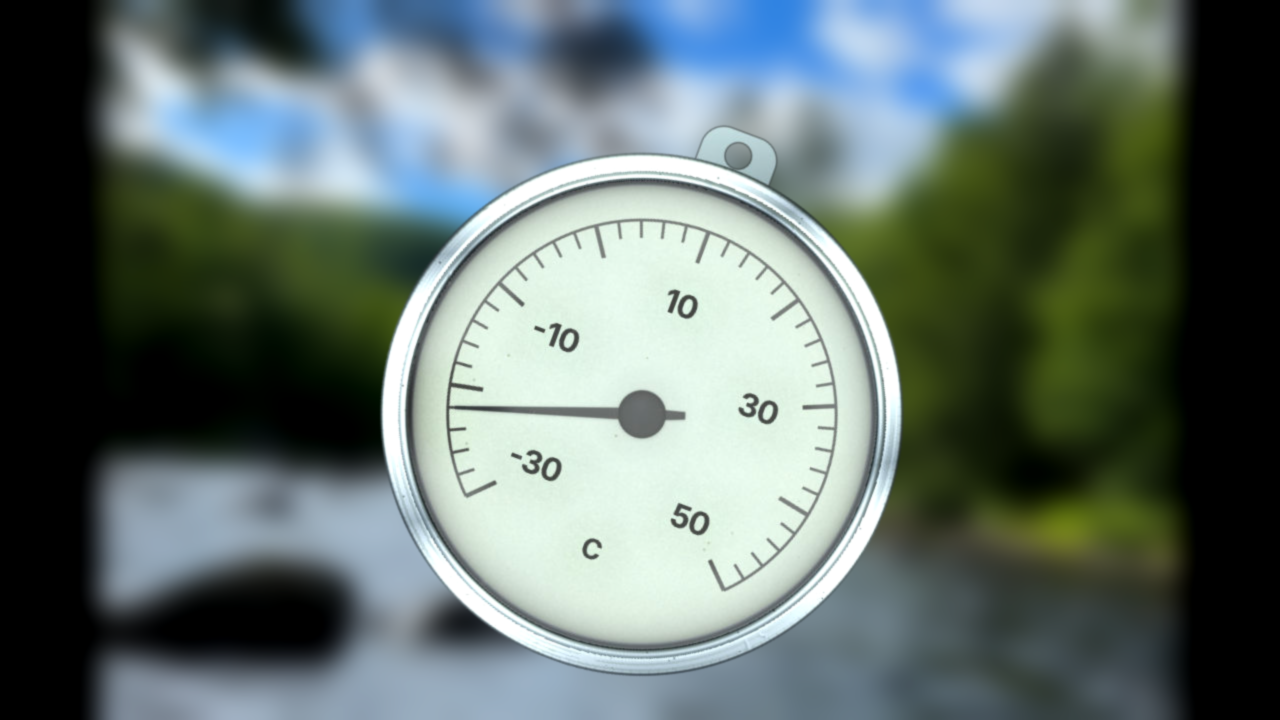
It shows -22 °C
